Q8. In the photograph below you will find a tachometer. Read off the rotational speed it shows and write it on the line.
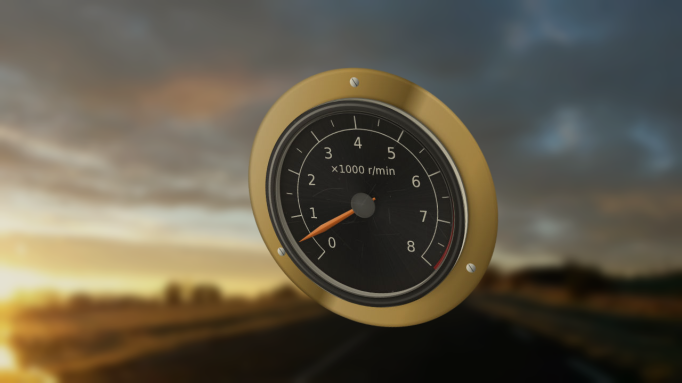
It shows 500 rpm
